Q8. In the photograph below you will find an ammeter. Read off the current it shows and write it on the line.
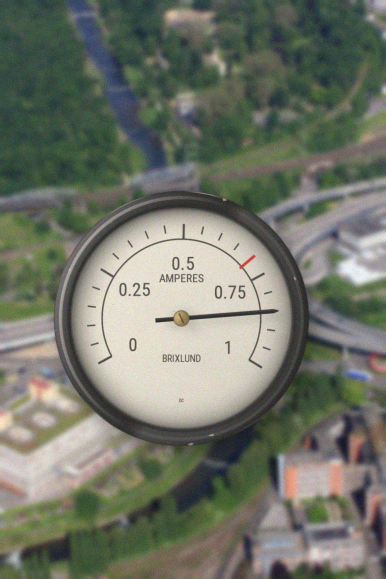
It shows 0.85 A
